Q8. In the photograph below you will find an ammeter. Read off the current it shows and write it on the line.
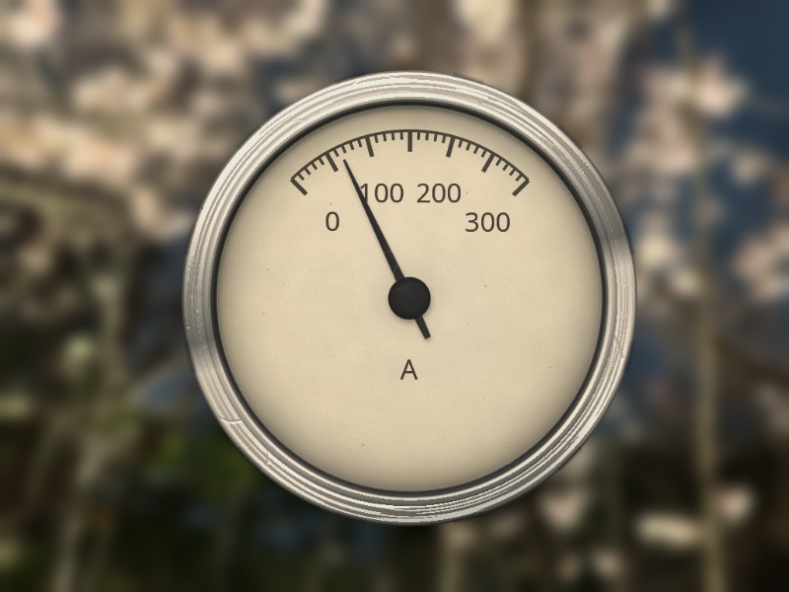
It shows 65 A
